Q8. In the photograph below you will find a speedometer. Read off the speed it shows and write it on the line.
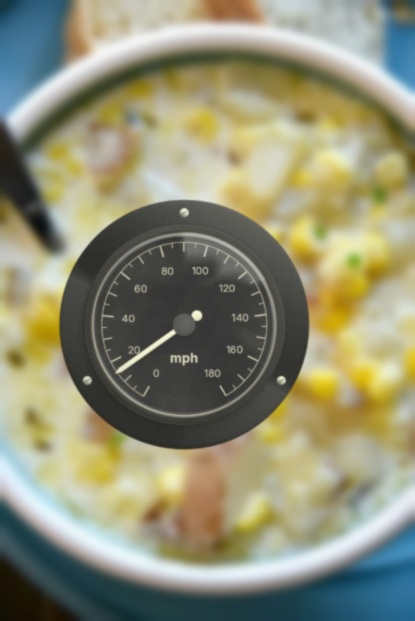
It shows 15 mph
